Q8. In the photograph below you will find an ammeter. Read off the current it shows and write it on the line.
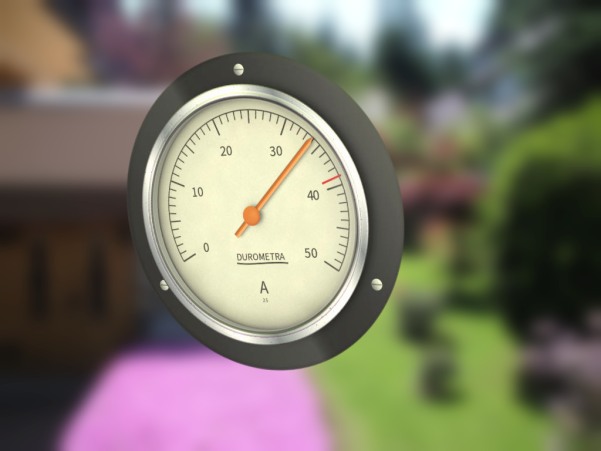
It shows 34 A
